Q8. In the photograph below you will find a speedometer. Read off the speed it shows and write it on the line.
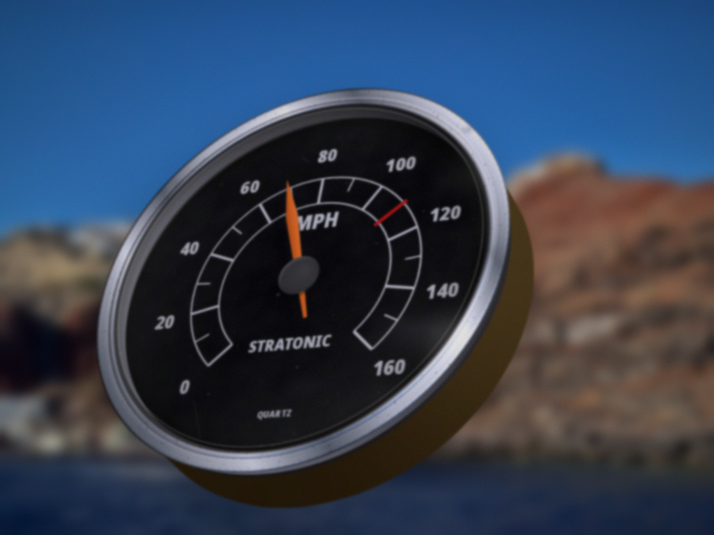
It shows 70 mph
